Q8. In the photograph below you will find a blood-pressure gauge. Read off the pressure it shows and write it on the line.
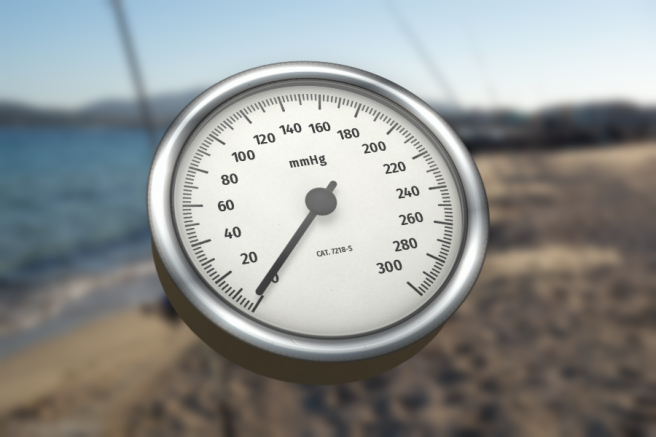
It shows 2 mmHg
